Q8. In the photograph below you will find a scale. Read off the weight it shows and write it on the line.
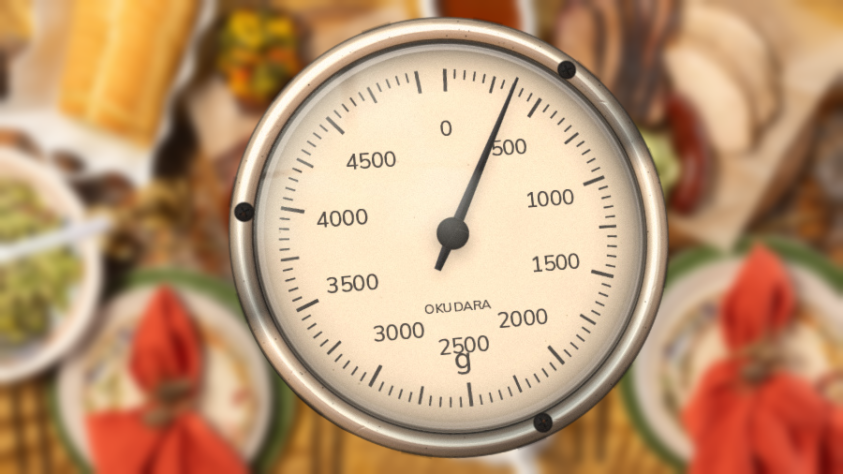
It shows 350 g
